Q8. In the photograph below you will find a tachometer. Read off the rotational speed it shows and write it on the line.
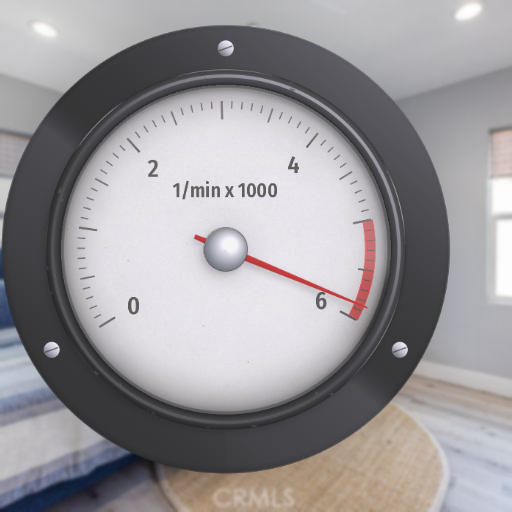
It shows 5850 rpm
